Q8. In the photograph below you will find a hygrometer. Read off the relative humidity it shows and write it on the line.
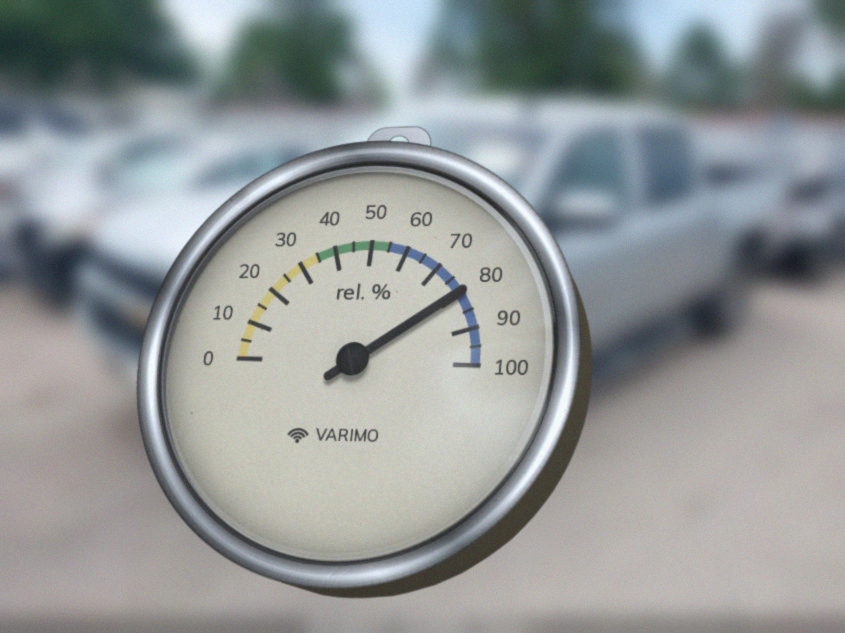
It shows 80 %
